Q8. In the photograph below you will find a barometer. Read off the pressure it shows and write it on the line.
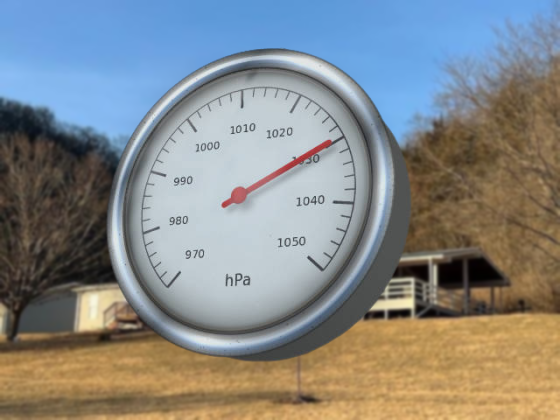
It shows 1030 hPa
